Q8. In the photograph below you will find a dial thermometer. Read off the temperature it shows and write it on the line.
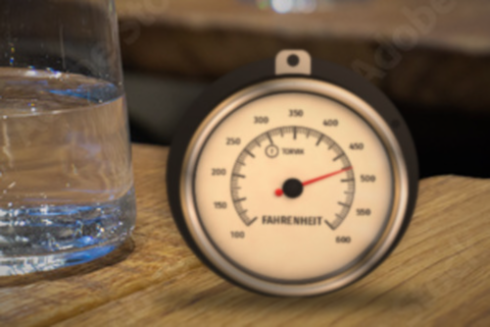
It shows 475 °F
